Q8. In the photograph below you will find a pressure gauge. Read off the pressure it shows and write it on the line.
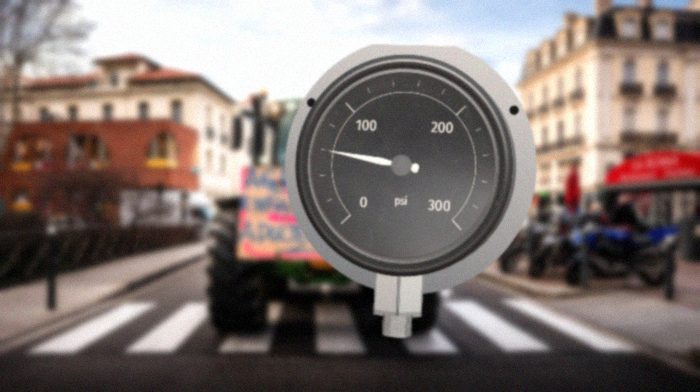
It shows 60 psi
